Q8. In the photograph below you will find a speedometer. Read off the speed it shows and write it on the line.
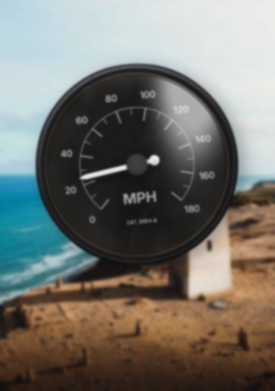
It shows 25 mph
